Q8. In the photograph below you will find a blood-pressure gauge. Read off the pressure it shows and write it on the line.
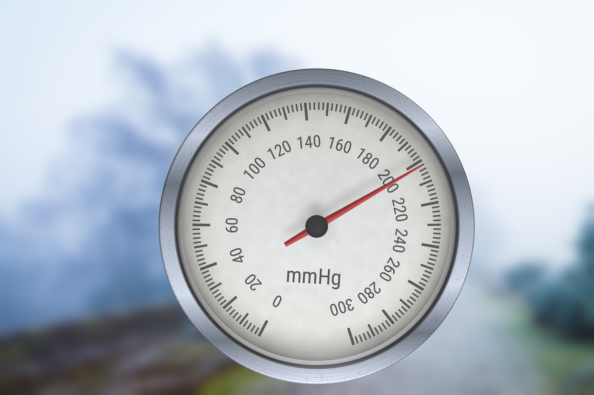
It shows 202 mmHg
